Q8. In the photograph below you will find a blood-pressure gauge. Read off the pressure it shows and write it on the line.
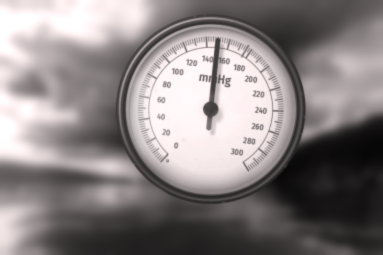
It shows 150 mmHg
